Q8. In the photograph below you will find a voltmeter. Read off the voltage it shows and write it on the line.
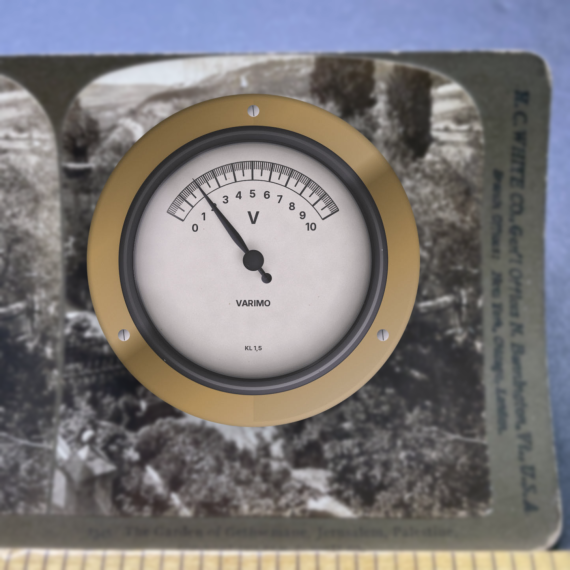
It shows 2 V
